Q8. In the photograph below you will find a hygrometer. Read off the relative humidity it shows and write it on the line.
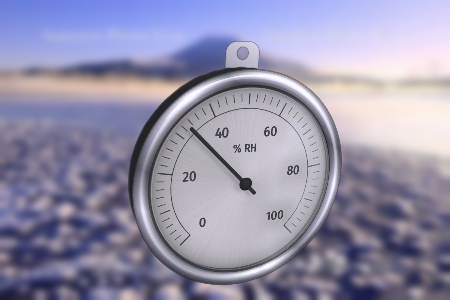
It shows 33 %
